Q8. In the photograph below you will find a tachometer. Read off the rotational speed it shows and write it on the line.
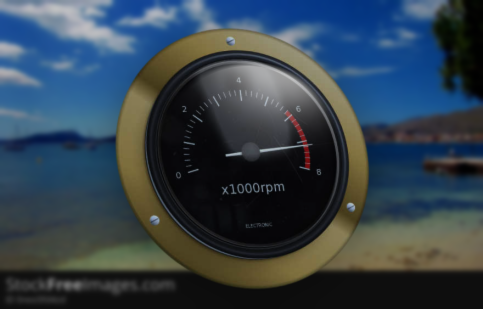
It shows 7200 rpm
